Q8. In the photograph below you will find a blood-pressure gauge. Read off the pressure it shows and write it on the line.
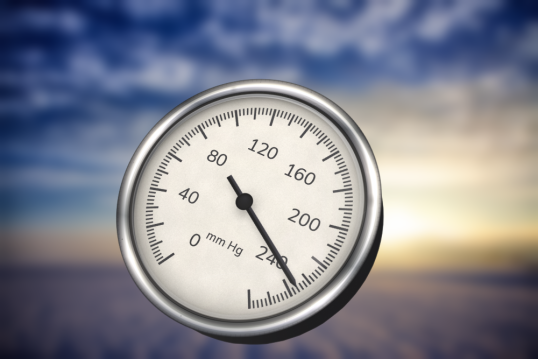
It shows 236 mmHg
